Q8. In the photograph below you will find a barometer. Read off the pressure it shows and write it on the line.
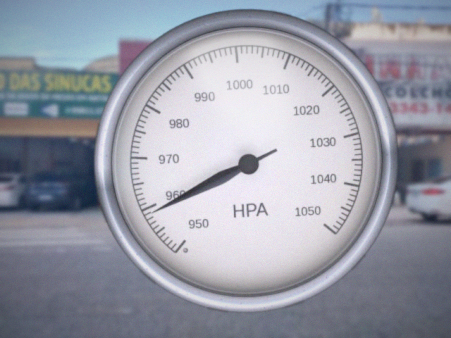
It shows 959 hPa
